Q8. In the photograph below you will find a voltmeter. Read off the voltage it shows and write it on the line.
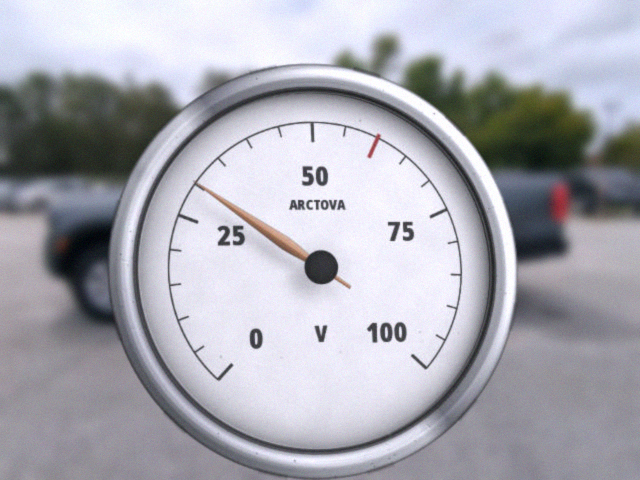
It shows 30 V
